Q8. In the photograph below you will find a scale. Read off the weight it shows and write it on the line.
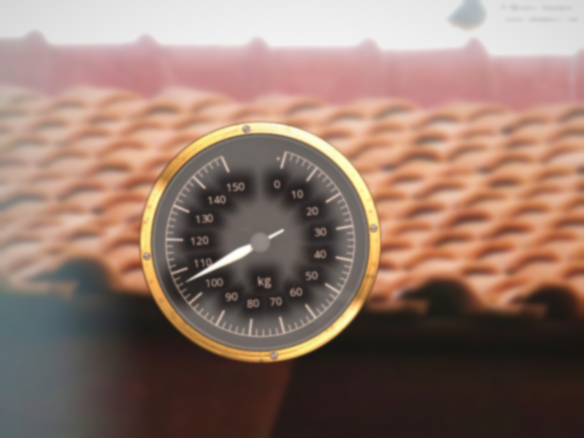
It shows 106 kg
